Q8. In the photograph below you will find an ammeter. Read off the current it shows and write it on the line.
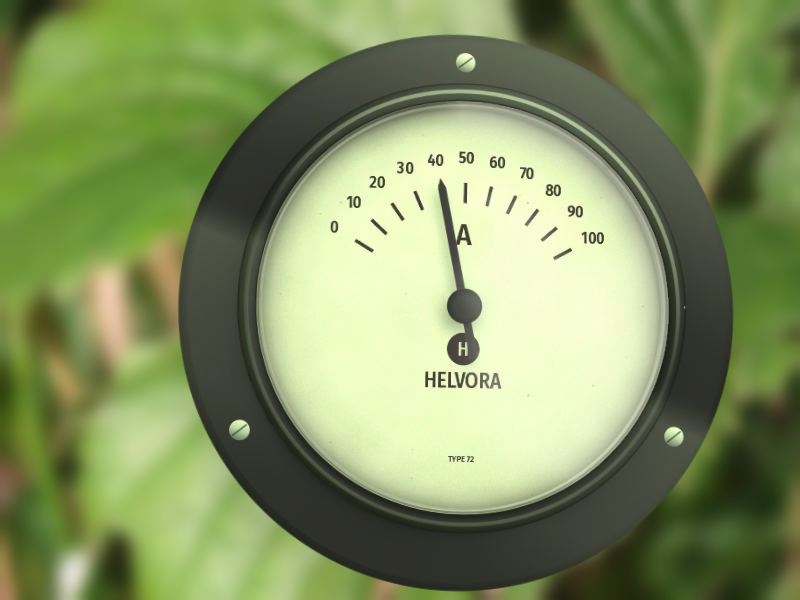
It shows 40 A
